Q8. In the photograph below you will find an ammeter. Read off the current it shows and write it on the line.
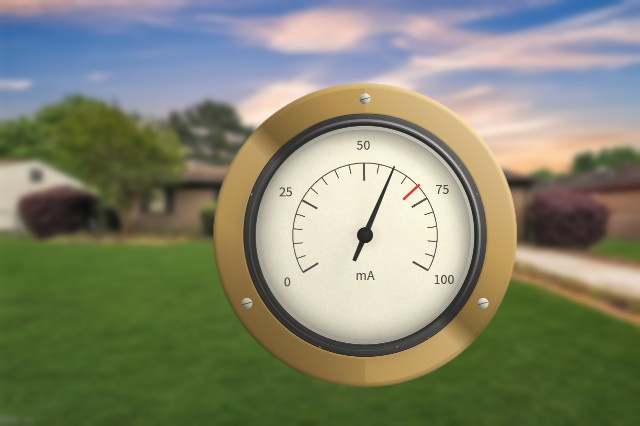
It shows 60 mA
